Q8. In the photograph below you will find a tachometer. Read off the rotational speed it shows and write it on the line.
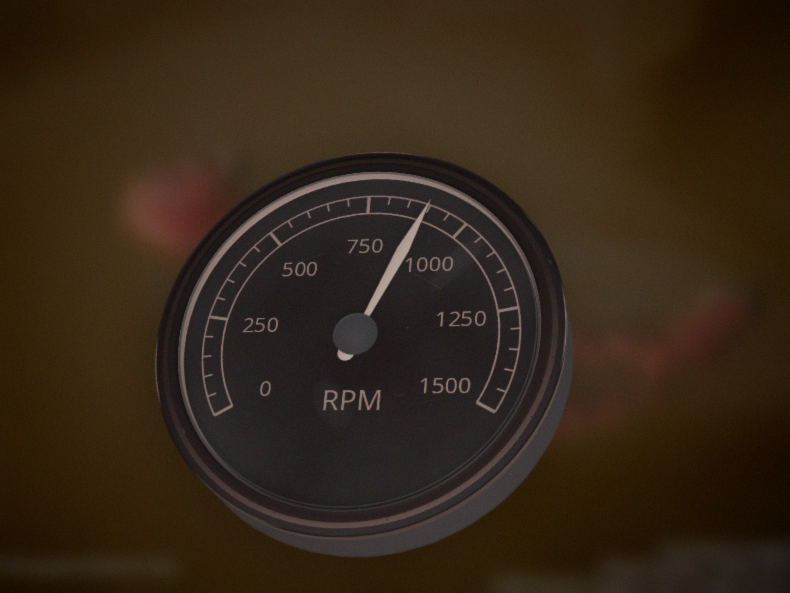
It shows 900 rpm
